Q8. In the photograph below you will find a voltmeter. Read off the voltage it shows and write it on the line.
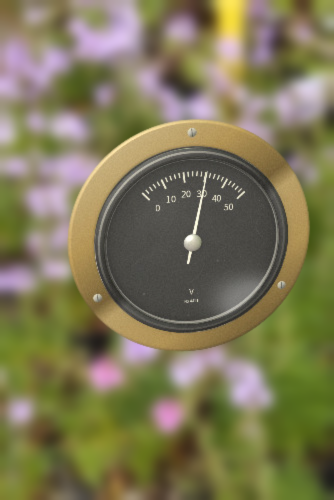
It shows 30 V
